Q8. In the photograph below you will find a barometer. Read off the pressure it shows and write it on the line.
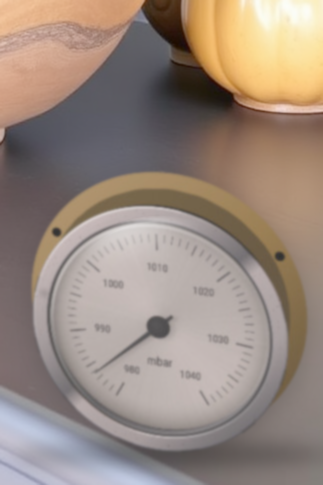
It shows 984 mbar
